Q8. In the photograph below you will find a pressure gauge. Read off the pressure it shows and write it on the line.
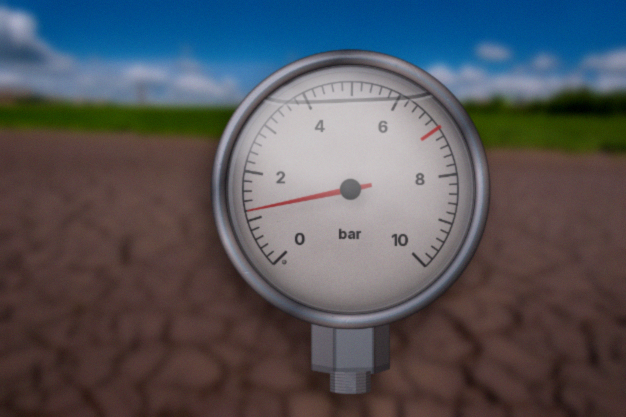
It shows 1.2 bar
